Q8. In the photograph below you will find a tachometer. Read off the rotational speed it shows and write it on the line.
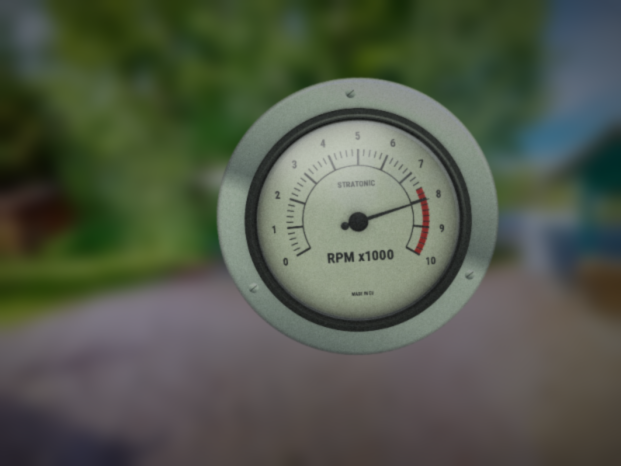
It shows 8000 rpm
